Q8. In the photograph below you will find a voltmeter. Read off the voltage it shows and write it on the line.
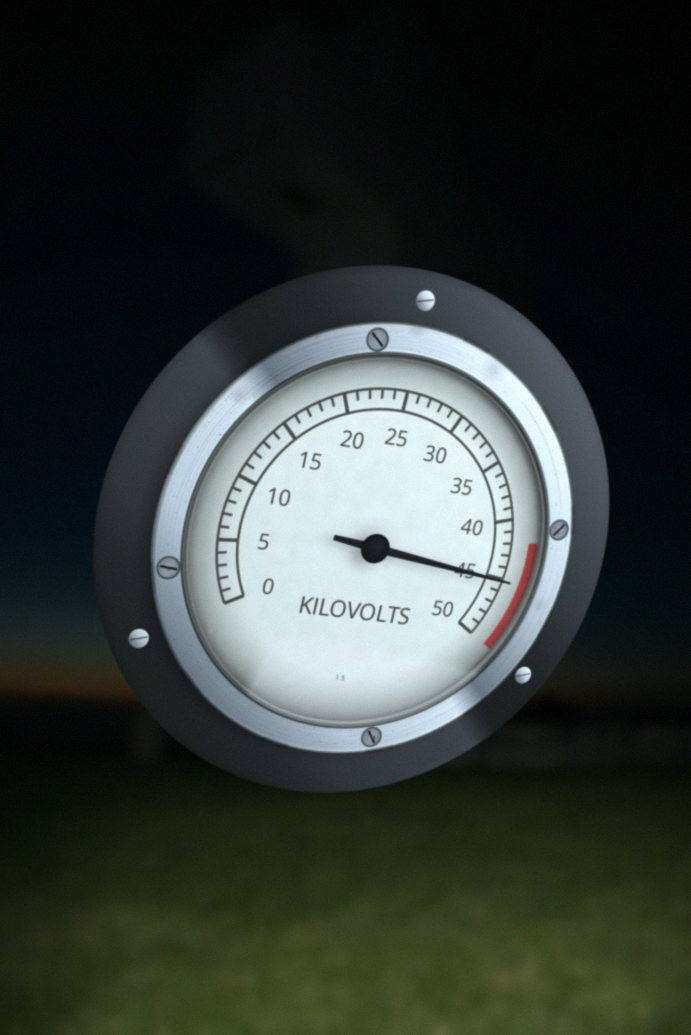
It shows 45 kV
